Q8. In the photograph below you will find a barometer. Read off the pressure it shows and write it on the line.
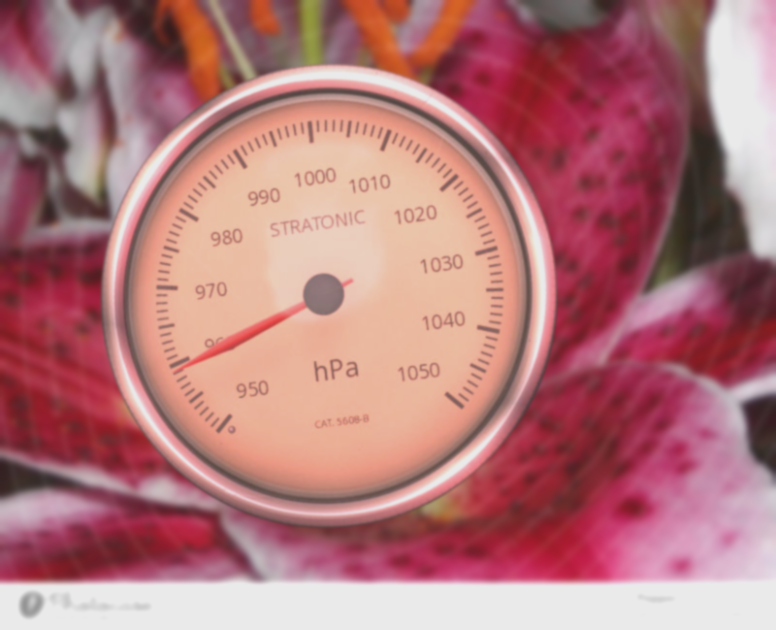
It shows 959 hPa
